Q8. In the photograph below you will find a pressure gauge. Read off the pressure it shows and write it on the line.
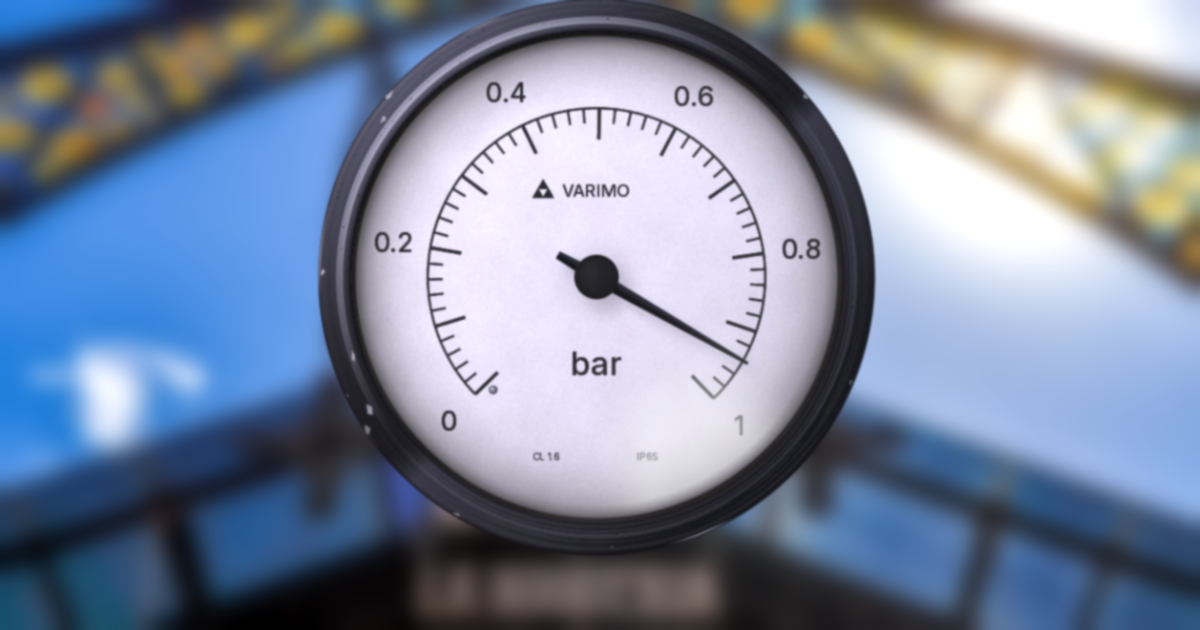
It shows 0.94 bar
